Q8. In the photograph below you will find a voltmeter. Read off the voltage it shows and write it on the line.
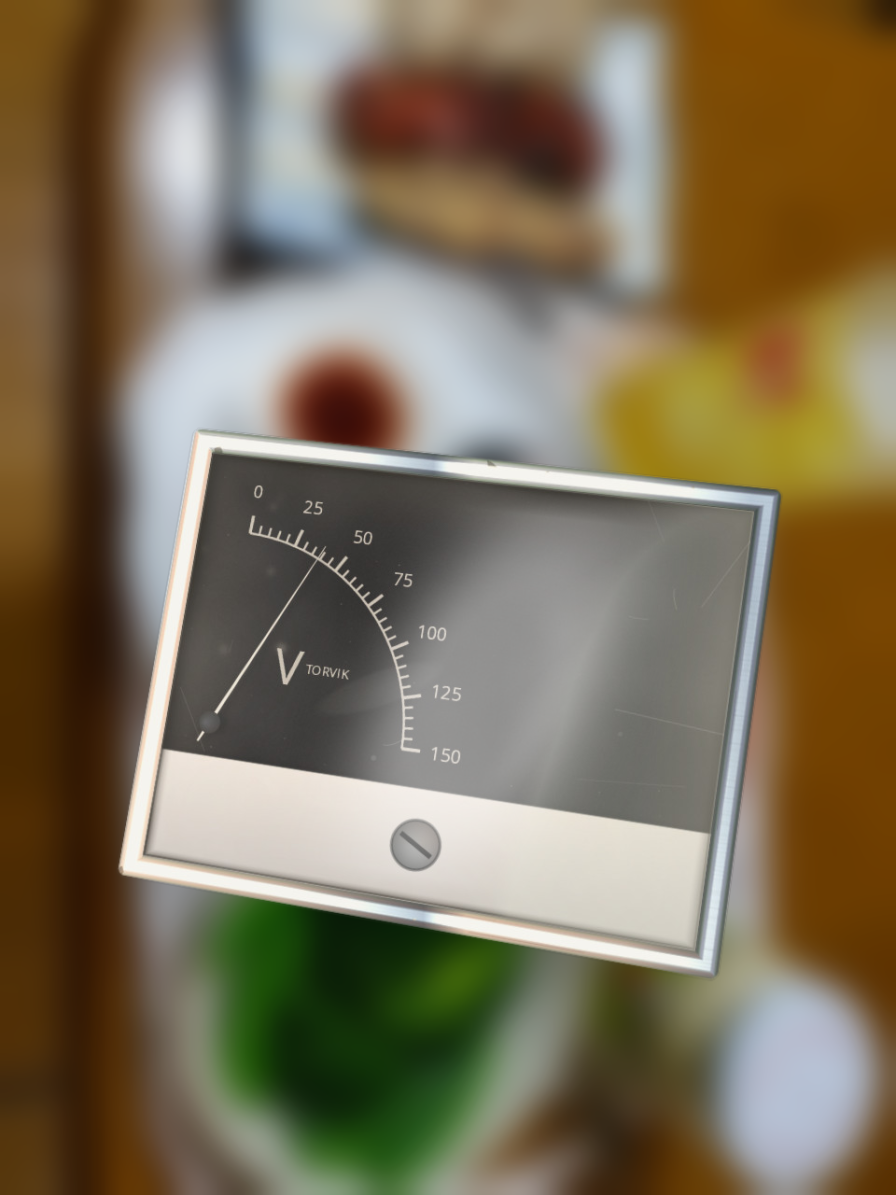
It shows 40 V
